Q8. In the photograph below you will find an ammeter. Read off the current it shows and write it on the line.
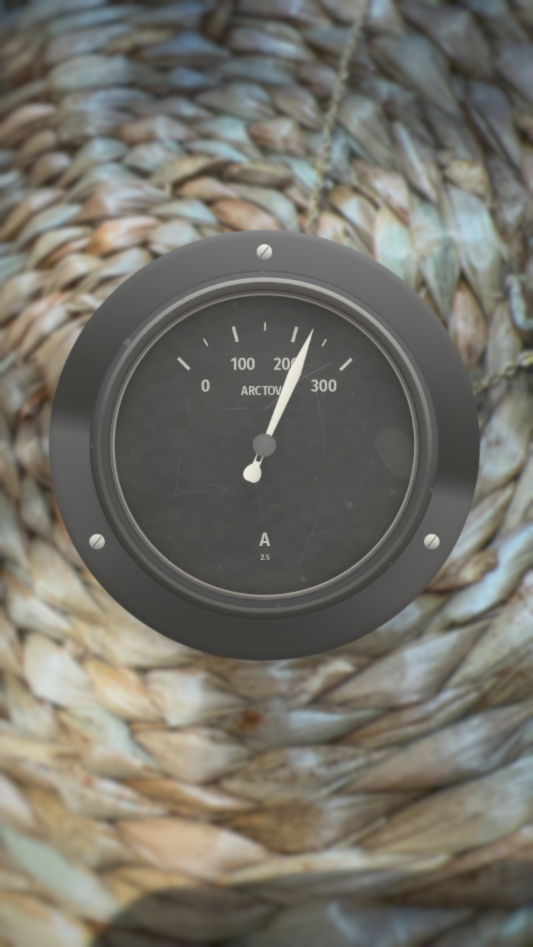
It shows 225 A
